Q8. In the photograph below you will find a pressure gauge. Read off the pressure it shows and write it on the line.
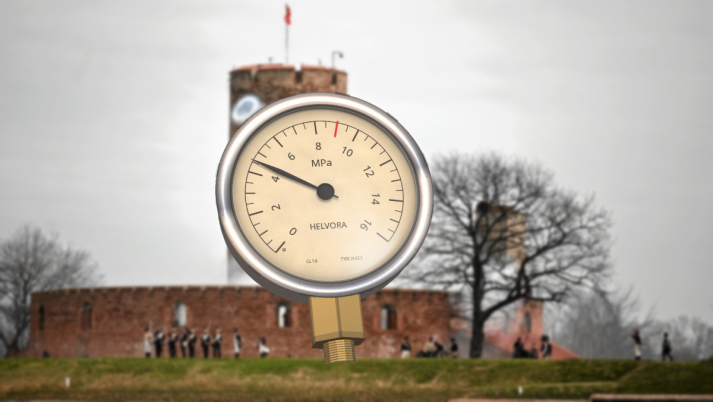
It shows 4.5 MPa
